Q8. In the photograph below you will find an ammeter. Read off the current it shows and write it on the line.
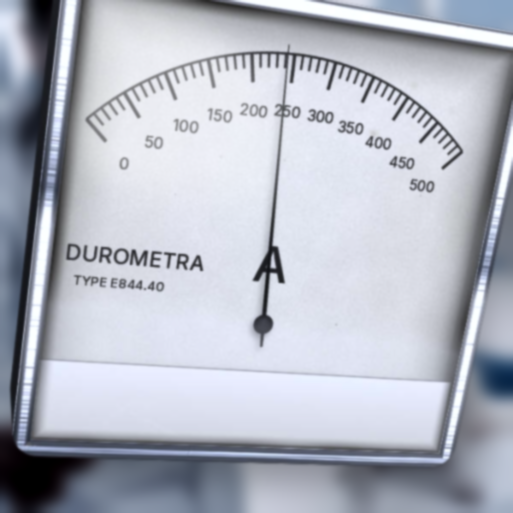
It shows 240 A
